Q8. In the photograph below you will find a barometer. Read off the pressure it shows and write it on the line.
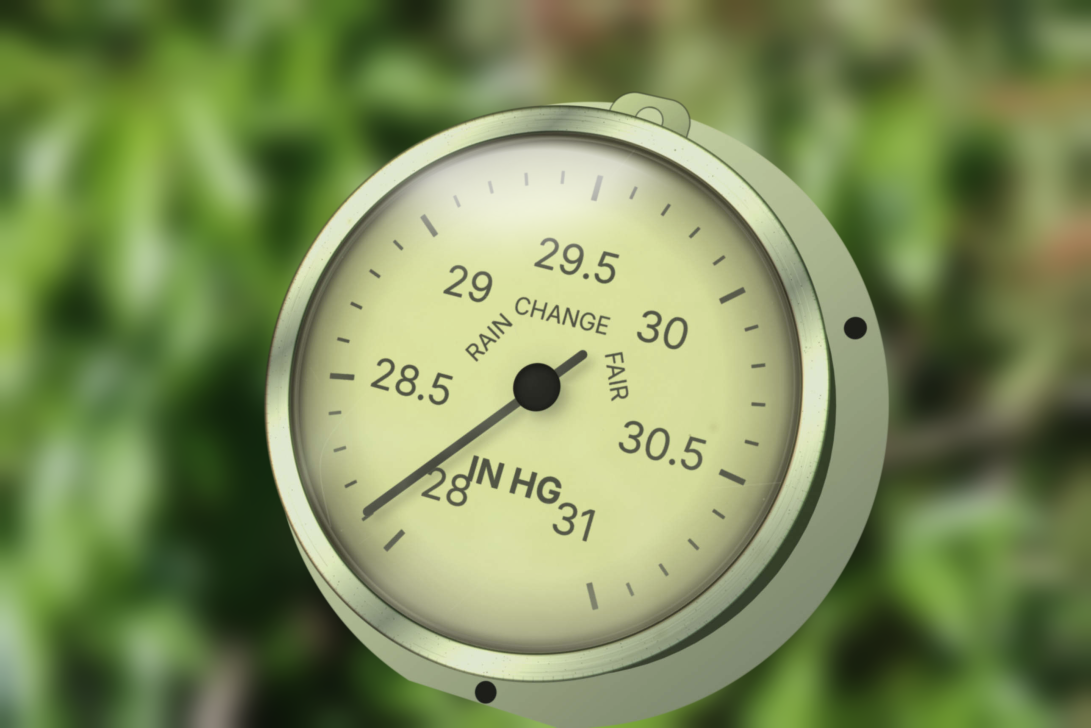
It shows 28.1 inHg
